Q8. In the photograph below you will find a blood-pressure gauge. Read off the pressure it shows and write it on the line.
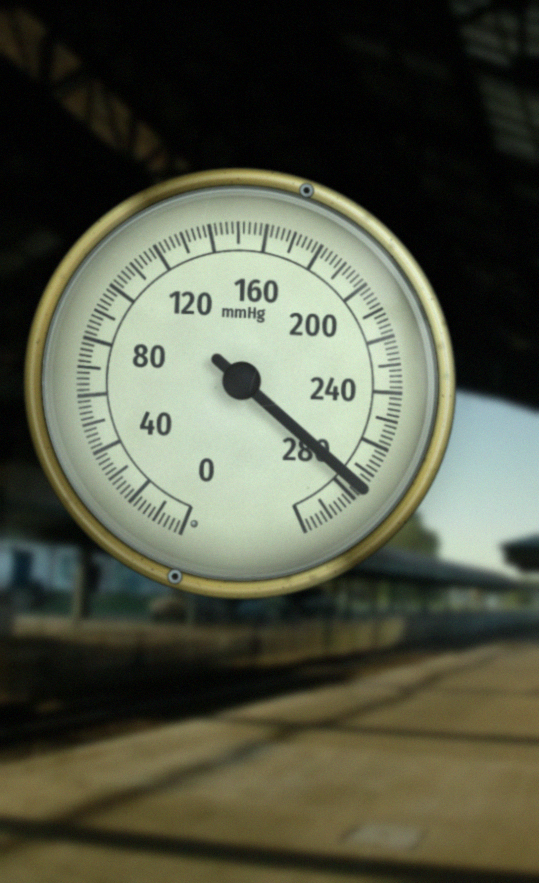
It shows 276 mmHg
